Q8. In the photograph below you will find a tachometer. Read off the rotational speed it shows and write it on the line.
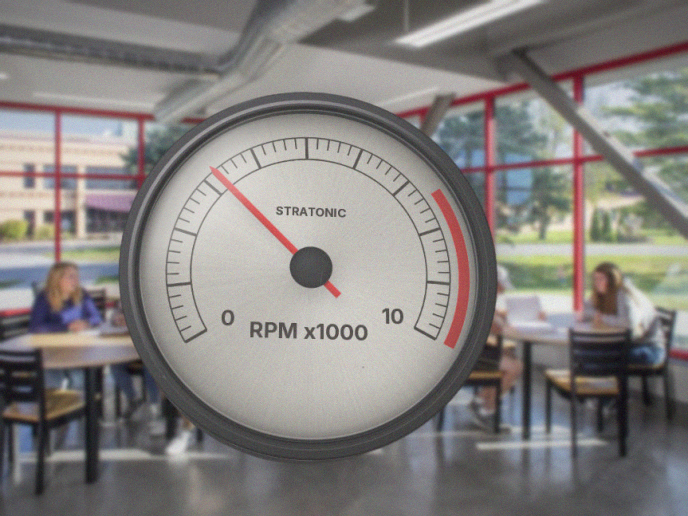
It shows 3200 rpm
